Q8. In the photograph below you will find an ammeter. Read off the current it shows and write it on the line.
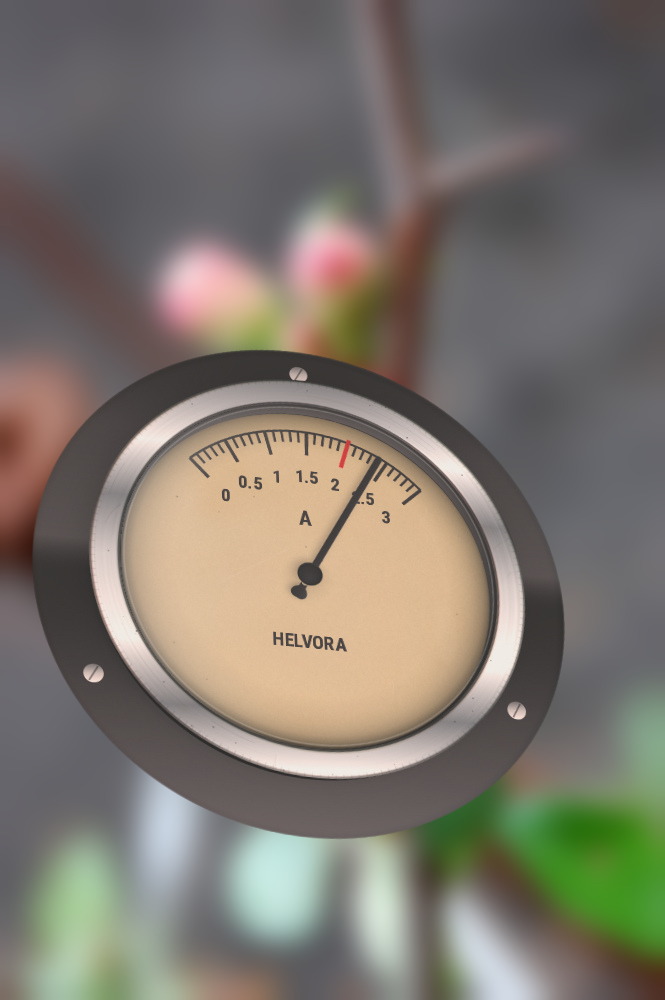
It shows 2.4 A
